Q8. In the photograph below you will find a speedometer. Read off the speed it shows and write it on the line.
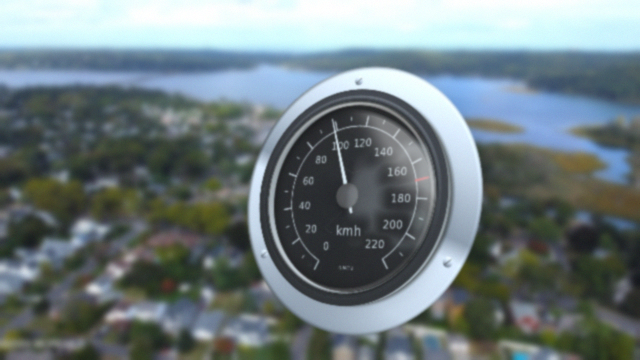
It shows 100 km/h
